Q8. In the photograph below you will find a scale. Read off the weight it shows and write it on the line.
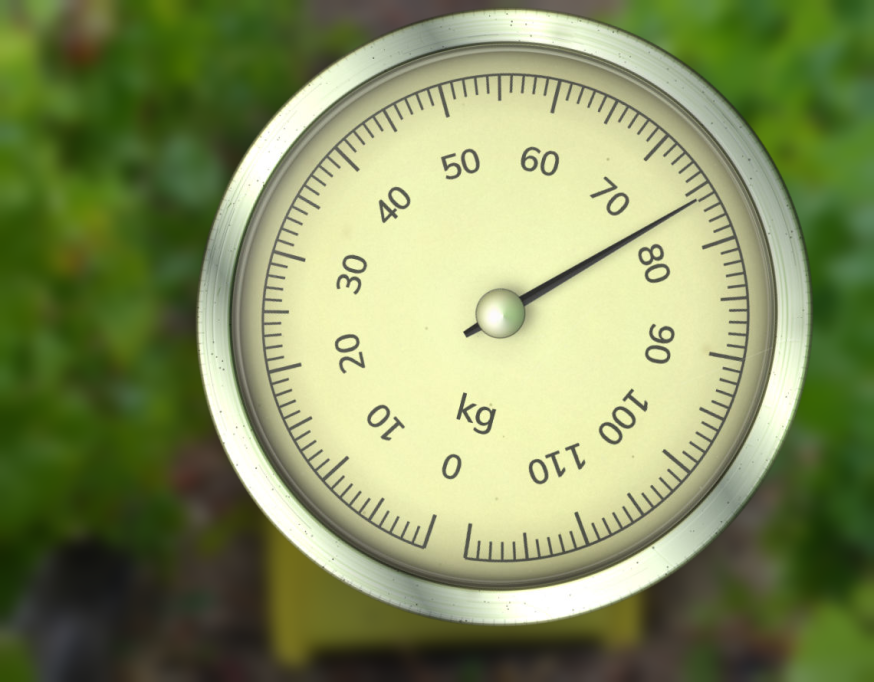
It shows 76 kg
